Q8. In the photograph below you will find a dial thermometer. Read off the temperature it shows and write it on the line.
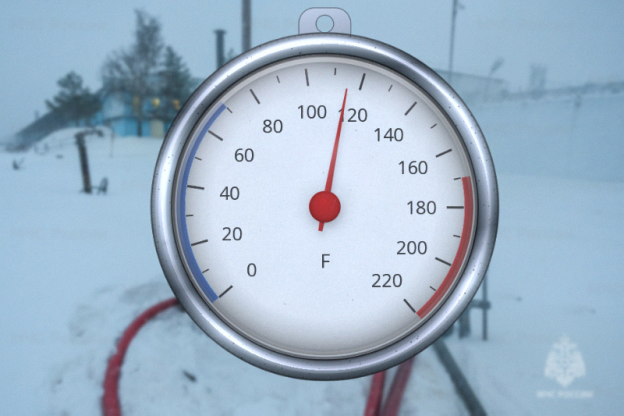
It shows 115 °F
